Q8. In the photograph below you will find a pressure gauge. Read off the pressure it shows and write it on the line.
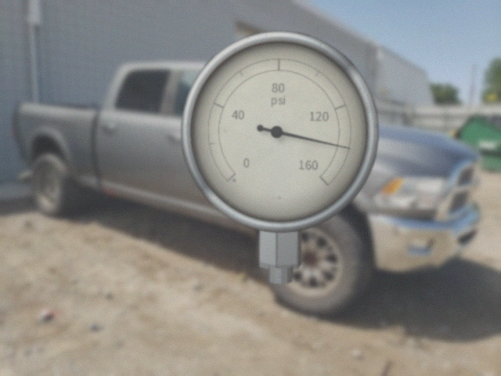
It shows 140 psi
